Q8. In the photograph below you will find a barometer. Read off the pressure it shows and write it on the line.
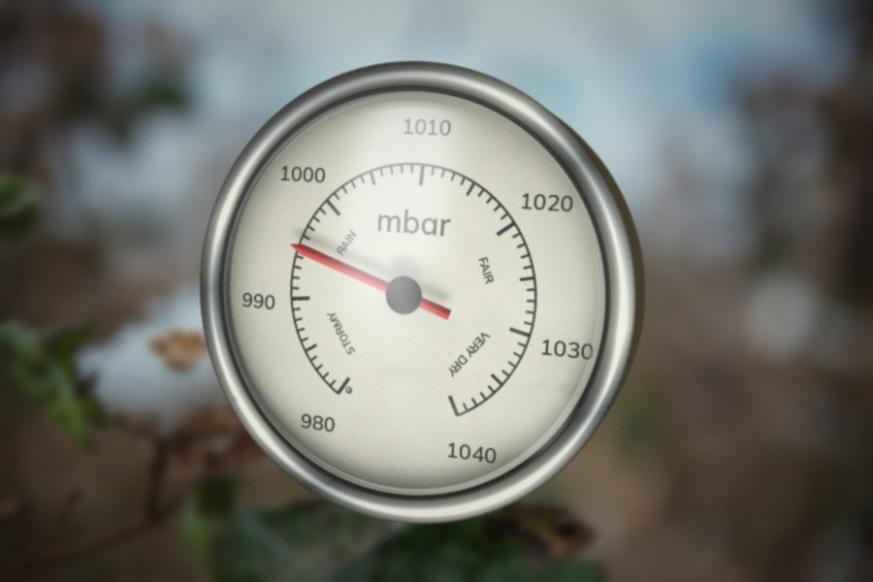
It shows 995 mbar
